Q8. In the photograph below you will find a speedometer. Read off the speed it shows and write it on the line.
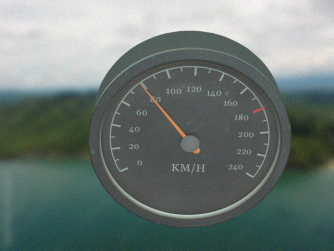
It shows 80 km/h
